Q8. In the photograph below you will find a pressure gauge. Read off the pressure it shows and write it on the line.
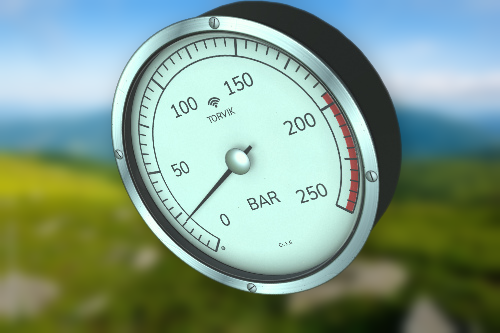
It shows 20 bar
